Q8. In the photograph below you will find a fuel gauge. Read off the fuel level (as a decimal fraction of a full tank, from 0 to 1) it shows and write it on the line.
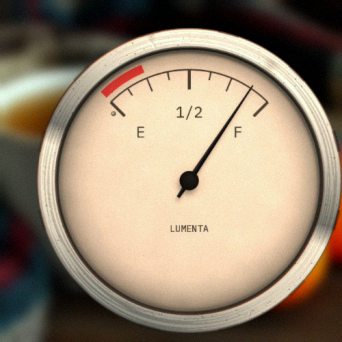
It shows 0.875
